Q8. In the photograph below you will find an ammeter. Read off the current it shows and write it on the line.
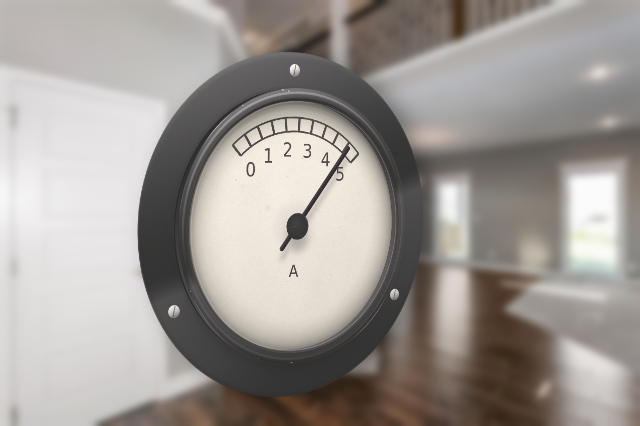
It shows 4.5 A
